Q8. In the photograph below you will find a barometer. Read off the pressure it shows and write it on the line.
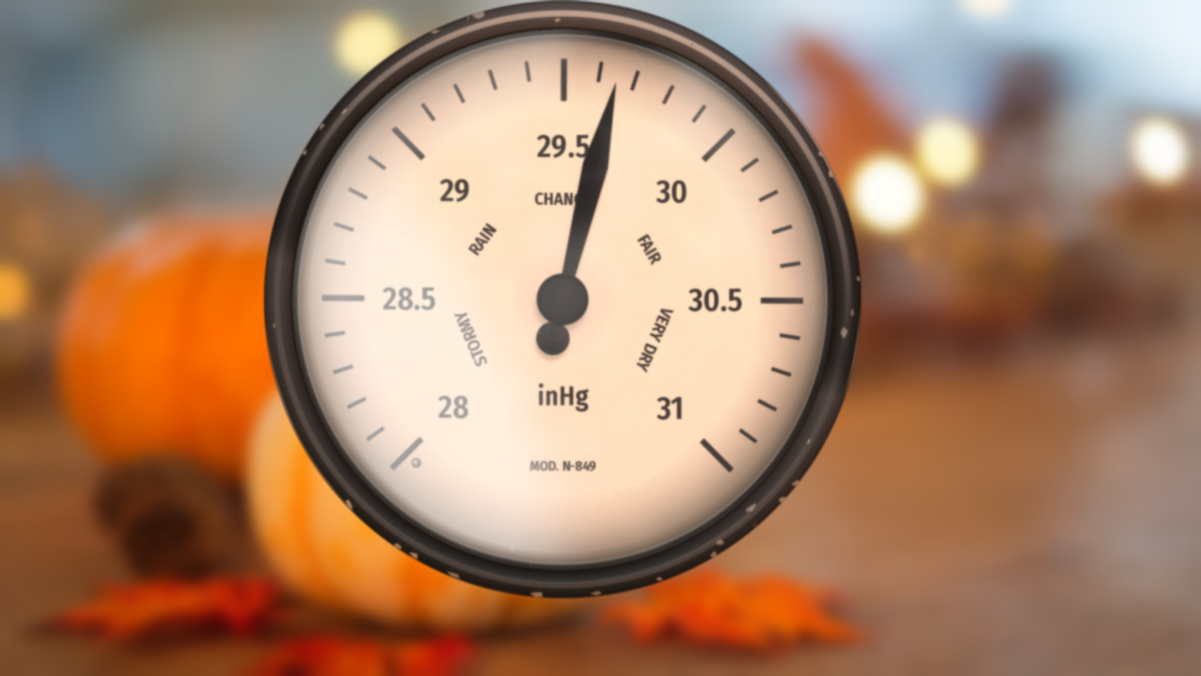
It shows 29.65 inHg
